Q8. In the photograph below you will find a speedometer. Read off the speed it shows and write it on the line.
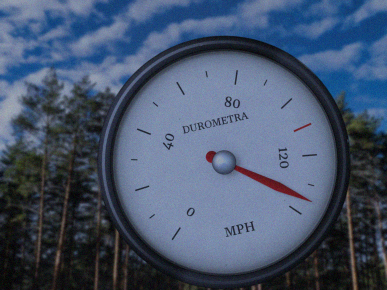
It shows 135 mph
